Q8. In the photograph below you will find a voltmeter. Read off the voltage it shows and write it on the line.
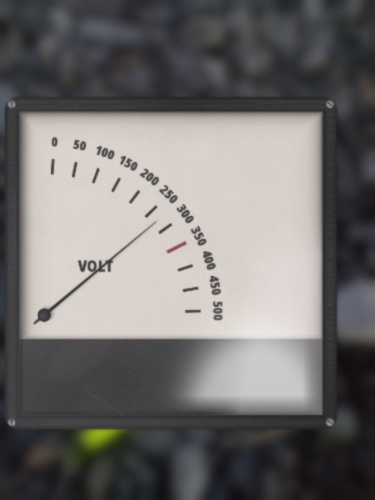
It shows 275 V
